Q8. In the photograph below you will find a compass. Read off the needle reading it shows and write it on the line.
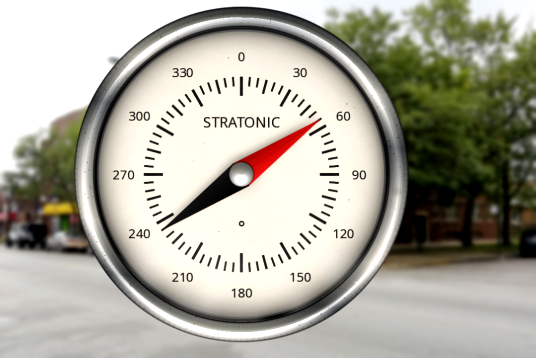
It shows 55 °
